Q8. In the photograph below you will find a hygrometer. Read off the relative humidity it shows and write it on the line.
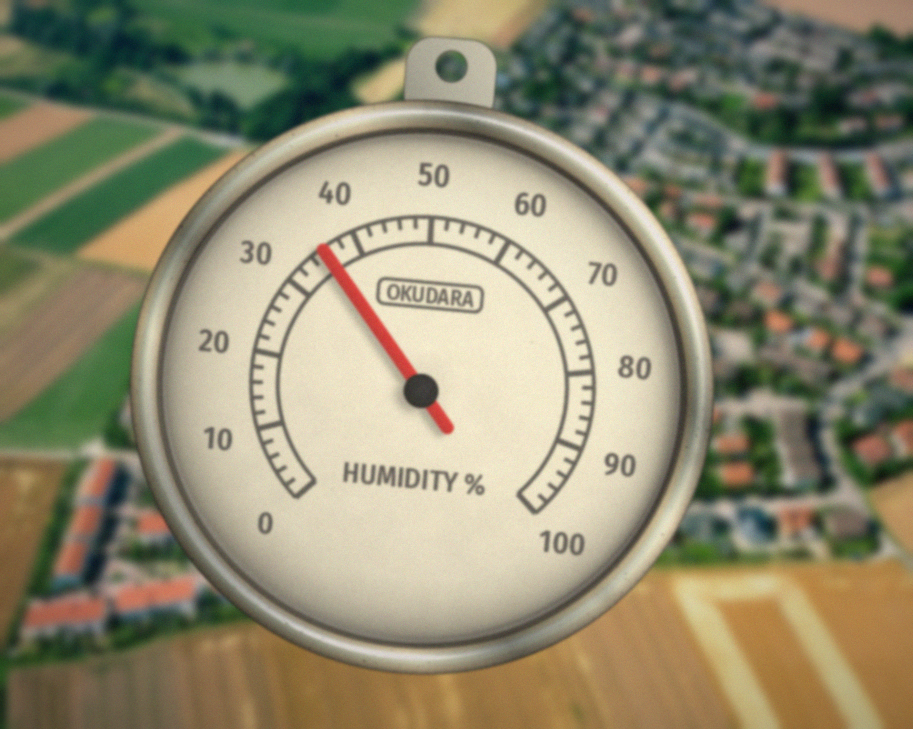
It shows 36 %
